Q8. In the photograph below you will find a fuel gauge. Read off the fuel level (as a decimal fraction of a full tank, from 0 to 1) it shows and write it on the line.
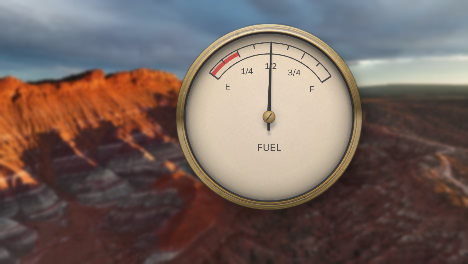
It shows 0.5
